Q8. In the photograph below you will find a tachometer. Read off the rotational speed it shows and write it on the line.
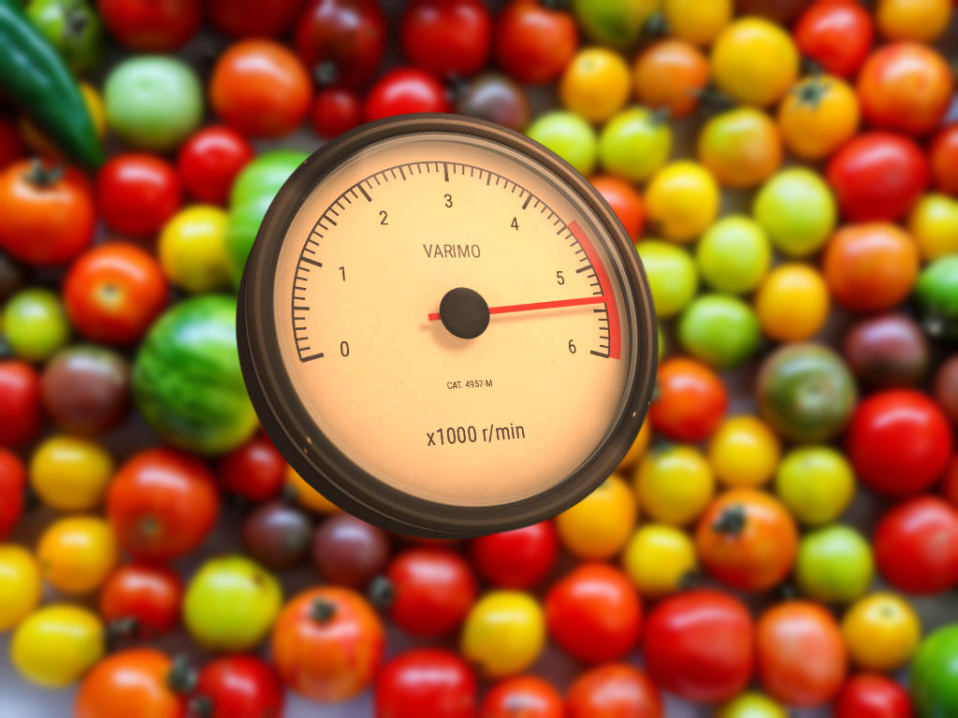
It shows 5400 rpm
